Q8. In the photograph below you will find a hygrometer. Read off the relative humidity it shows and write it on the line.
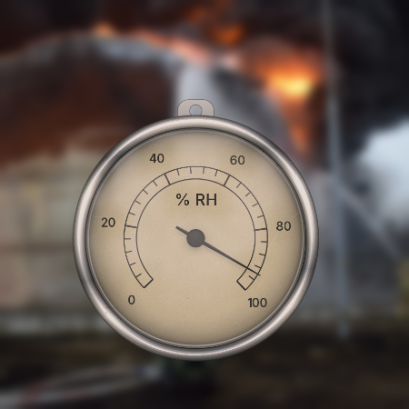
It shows 94 %
